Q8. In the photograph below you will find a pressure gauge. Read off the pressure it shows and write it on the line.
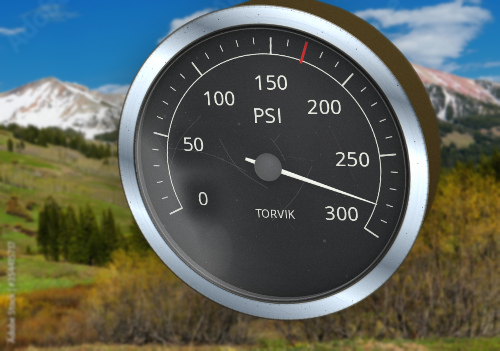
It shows 280 psi
